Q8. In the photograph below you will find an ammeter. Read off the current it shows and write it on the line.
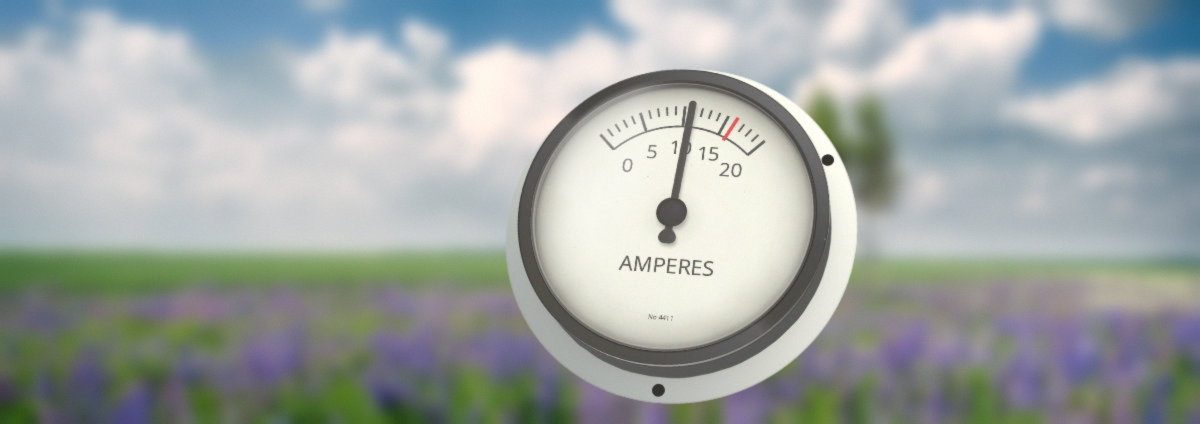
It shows 11 A
